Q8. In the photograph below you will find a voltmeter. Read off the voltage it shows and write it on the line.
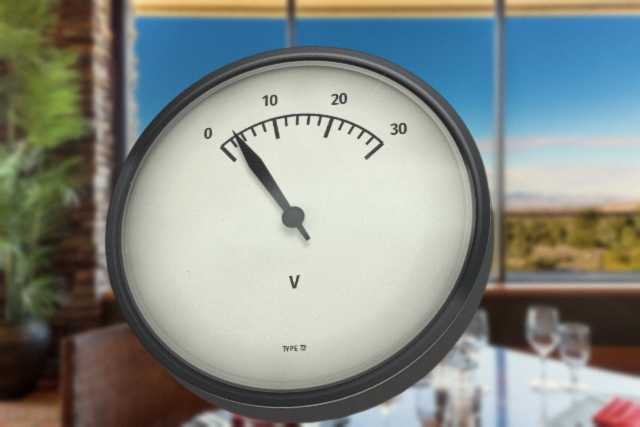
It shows 3 V
